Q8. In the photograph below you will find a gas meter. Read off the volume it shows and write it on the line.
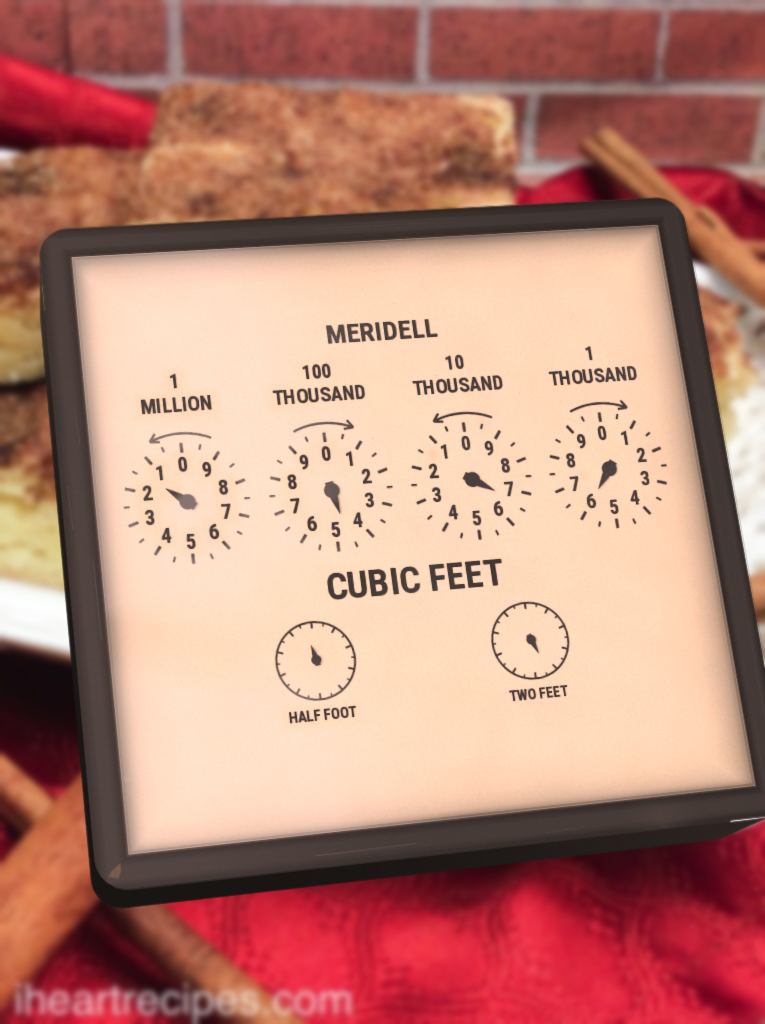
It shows 146600 ft³
